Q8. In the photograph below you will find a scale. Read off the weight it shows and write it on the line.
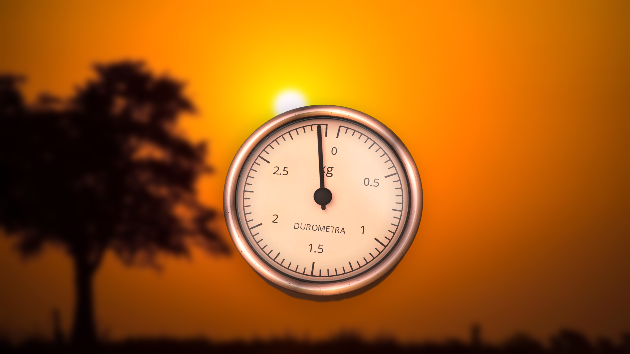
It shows 2.95 kg
